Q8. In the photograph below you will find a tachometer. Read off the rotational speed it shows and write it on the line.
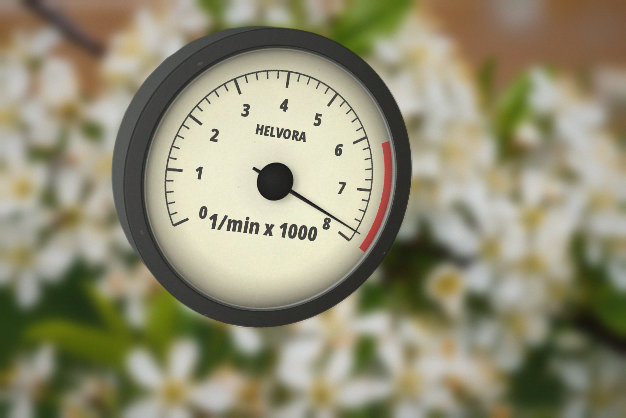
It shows 7800 rpm
